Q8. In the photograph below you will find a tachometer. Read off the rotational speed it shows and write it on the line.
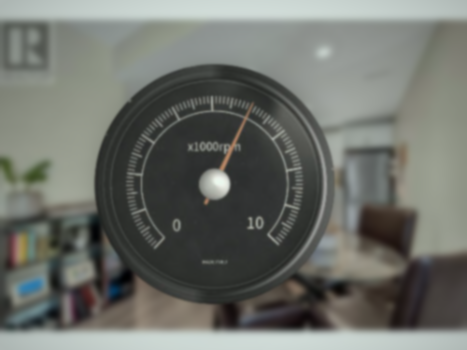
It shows 6000 rpm
